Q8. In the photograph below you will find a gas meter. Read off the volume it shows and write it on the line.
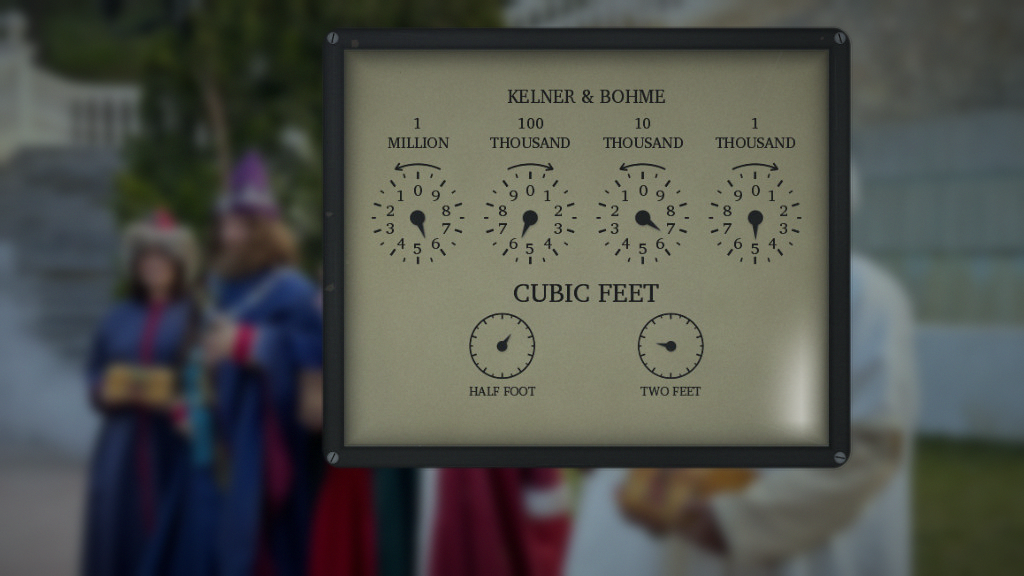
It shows 556500 ft³
